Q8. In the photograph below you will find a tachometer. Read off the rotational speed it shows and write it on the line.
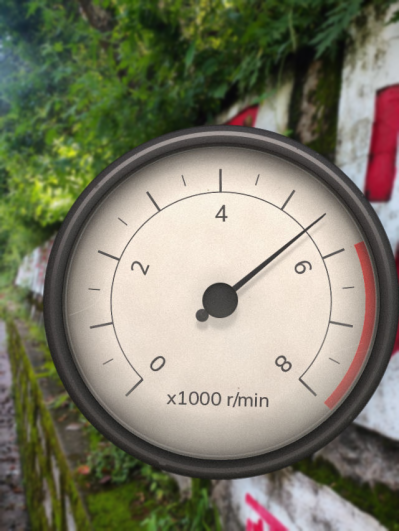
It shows 5500 rpm
